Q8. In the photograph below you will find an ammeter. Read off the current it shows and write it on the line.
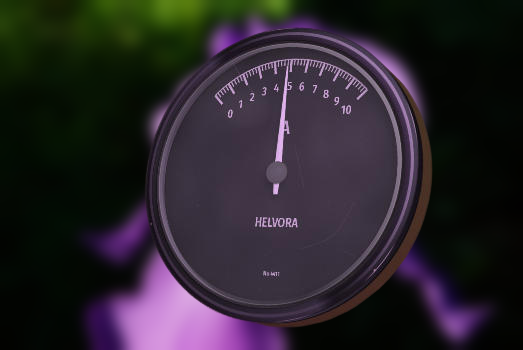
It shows 5 A
